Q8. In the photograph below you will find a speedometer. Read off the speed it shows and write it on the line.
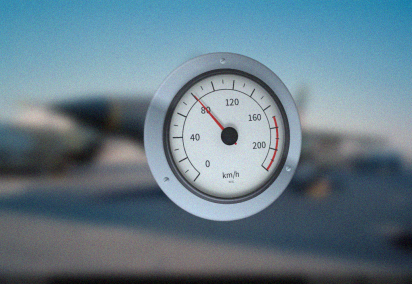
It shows 80 km/h
